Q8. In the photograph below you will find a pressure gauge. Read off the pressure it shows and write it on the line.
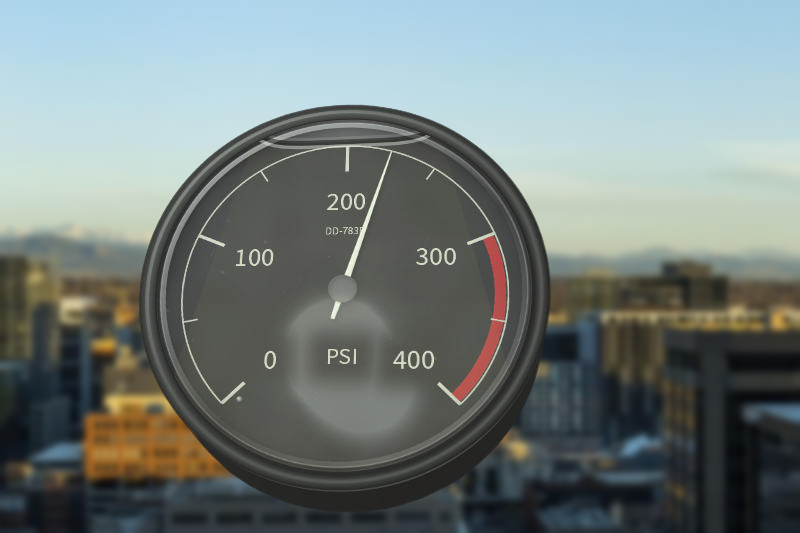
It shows 225 psi
